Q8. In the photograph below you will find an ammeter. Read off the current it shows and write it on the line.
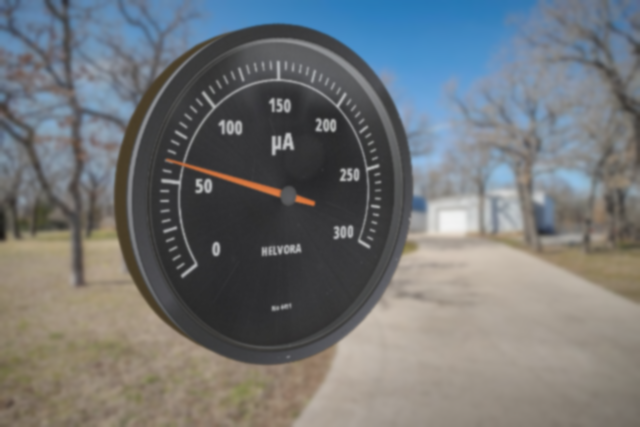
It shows 60 µA
